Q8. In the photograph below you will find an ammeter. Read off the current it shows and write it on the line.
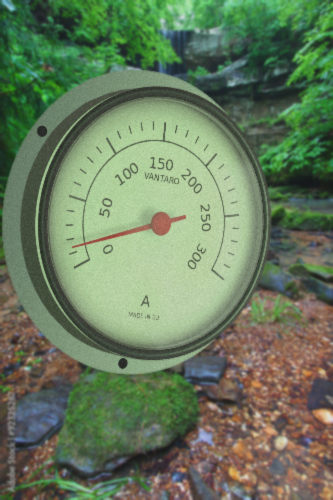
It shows 15 A
